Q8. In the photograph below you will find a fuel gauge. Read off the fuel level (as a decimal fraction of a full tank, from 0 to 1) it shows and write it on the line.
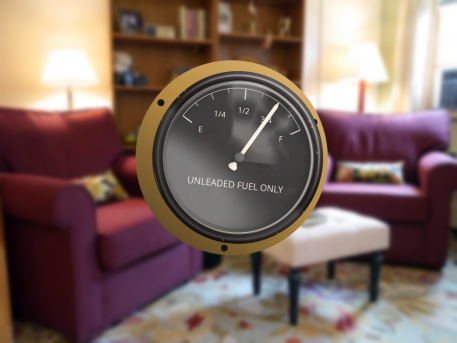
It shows 0.75
